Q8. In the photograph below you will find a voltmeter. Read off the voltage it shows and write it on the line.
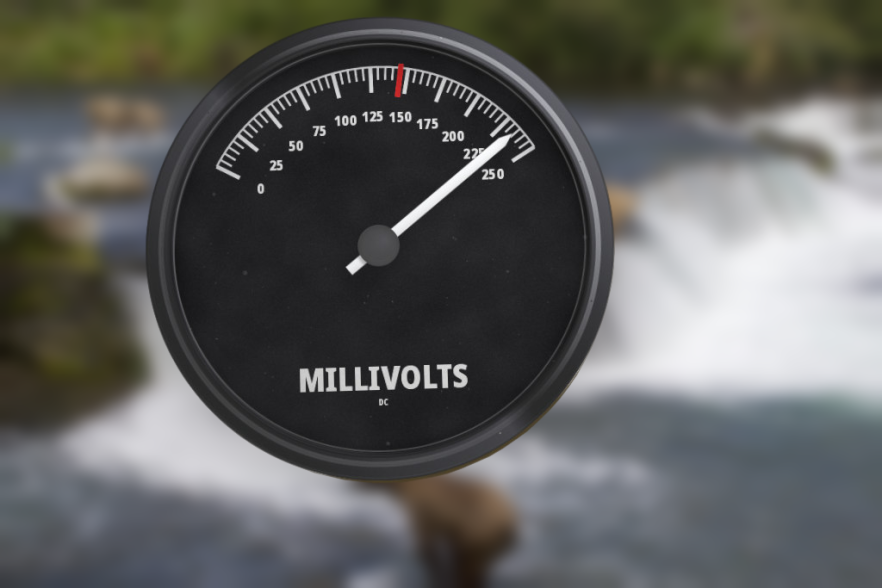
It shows 235 mV
